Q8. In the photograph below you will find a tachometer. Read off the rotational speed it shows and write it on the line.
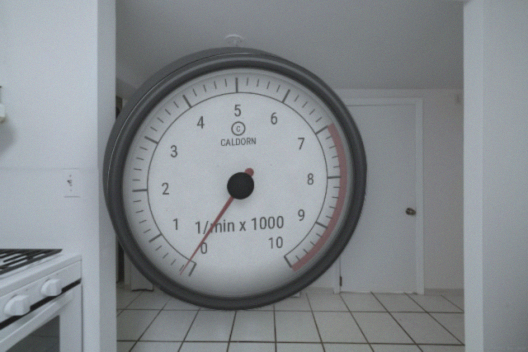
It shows 200 rpm
